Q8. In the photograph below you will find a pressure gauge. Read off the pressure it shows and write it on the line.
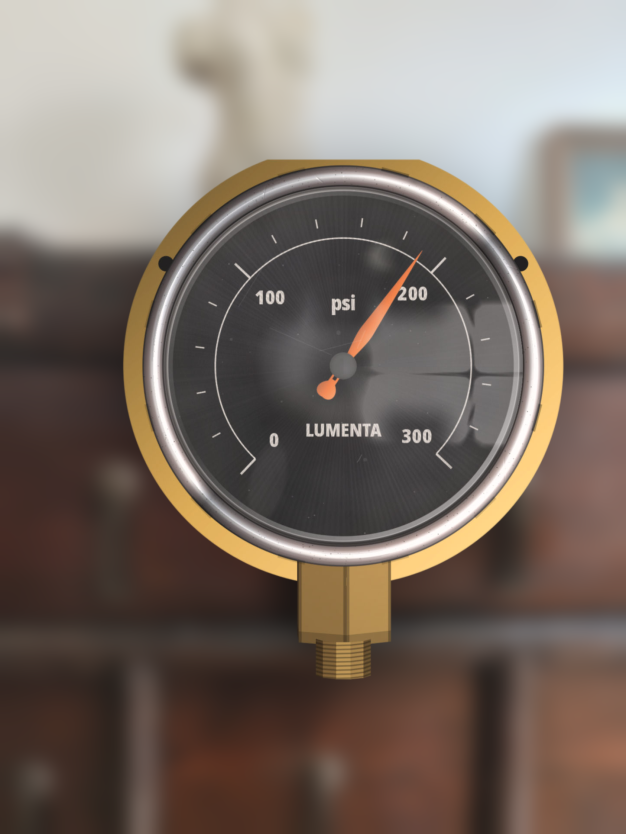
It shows 190 psi
